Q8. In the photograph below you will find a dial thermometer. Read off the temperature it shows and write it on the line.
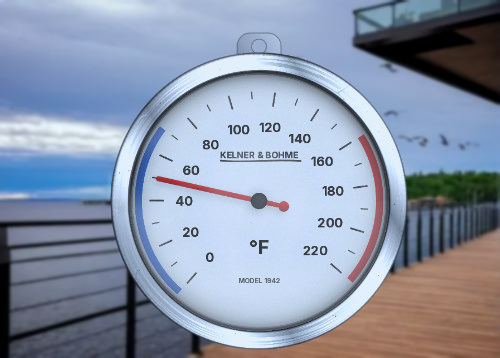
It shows 50 °F
